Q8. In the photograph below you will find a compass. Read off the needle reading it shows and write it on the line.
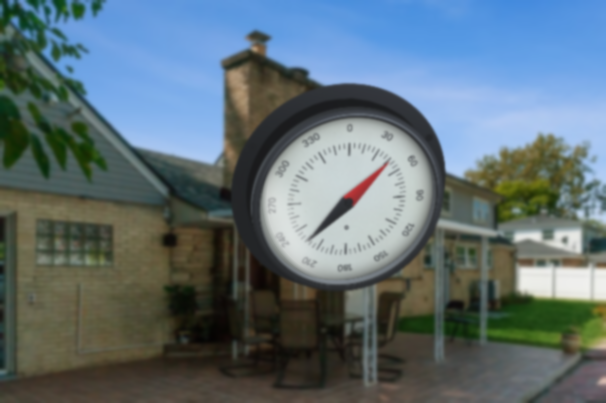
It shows 45 °
